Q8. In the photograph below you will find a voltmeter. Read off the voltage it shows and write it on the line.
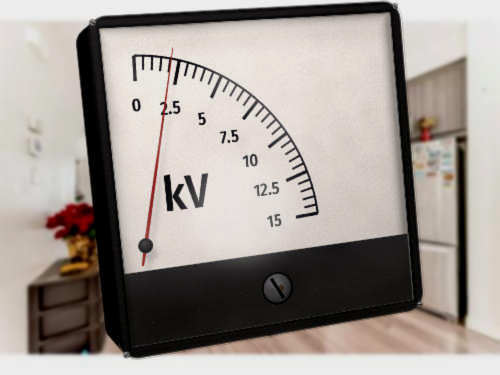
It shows 2 kV
